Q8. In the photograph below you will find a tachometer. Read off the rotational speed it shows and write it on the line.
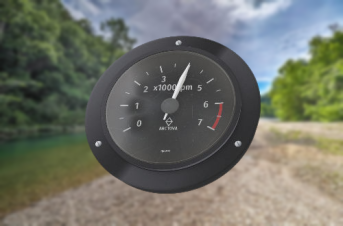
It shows 4000 rpm
